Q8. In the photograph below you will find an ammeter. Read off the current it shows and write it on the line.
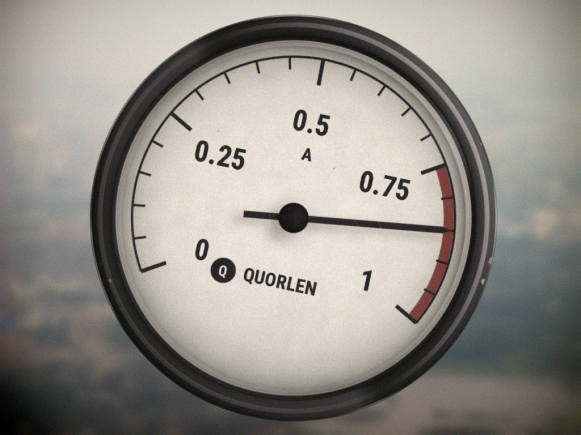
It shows 0.85 A
